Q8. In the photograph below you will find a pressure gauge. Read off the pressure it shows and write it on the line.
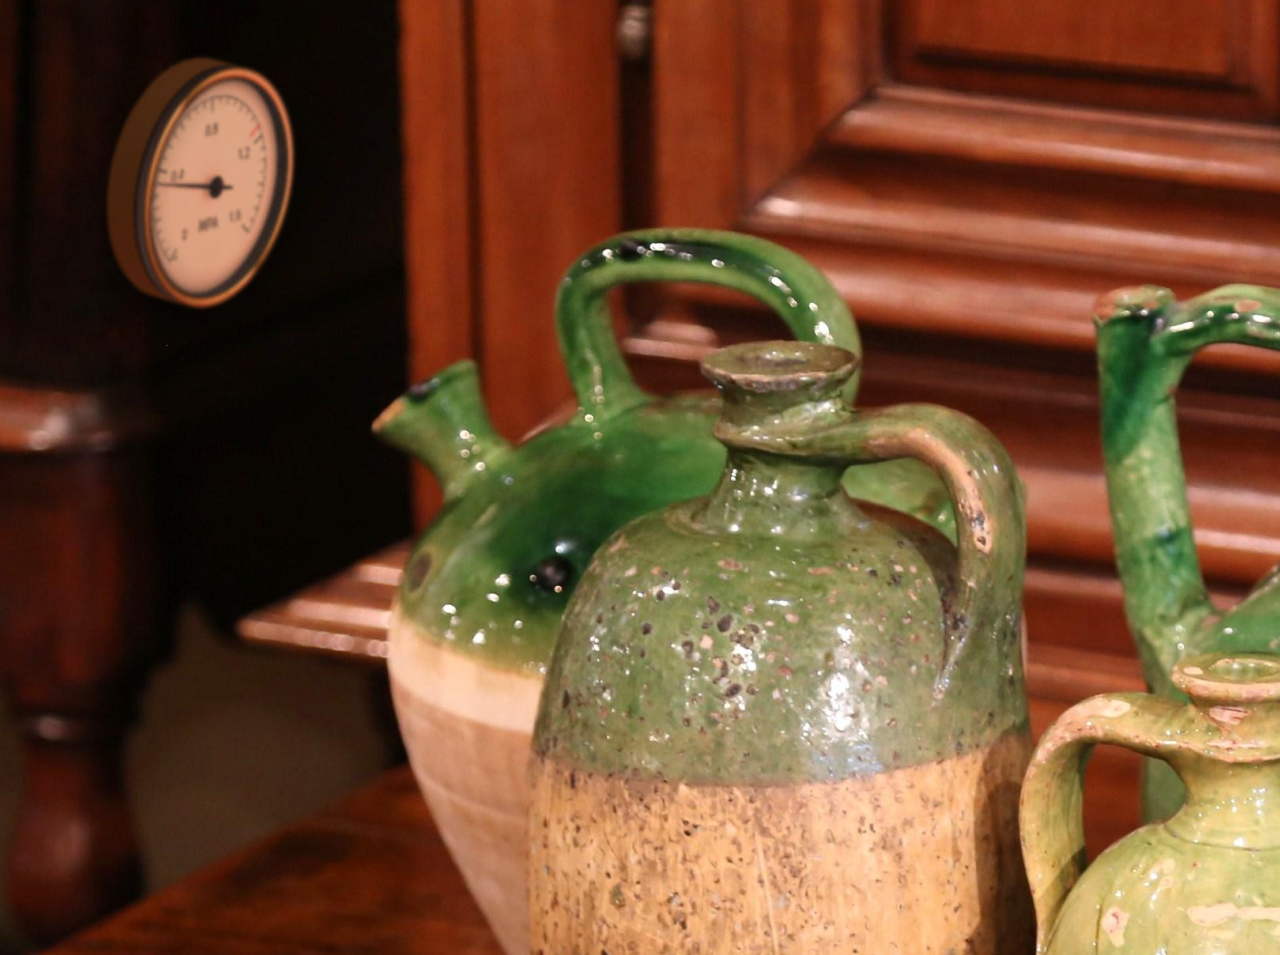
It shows 0.35 MPa
